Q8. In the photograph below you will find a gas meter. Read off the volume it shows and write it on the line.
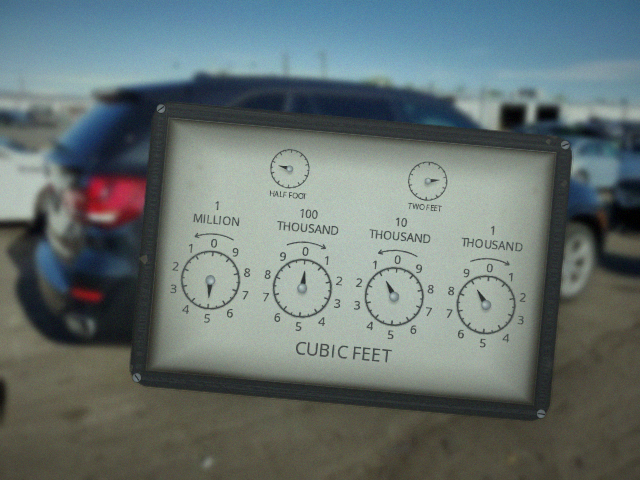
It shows 500900 ft³
